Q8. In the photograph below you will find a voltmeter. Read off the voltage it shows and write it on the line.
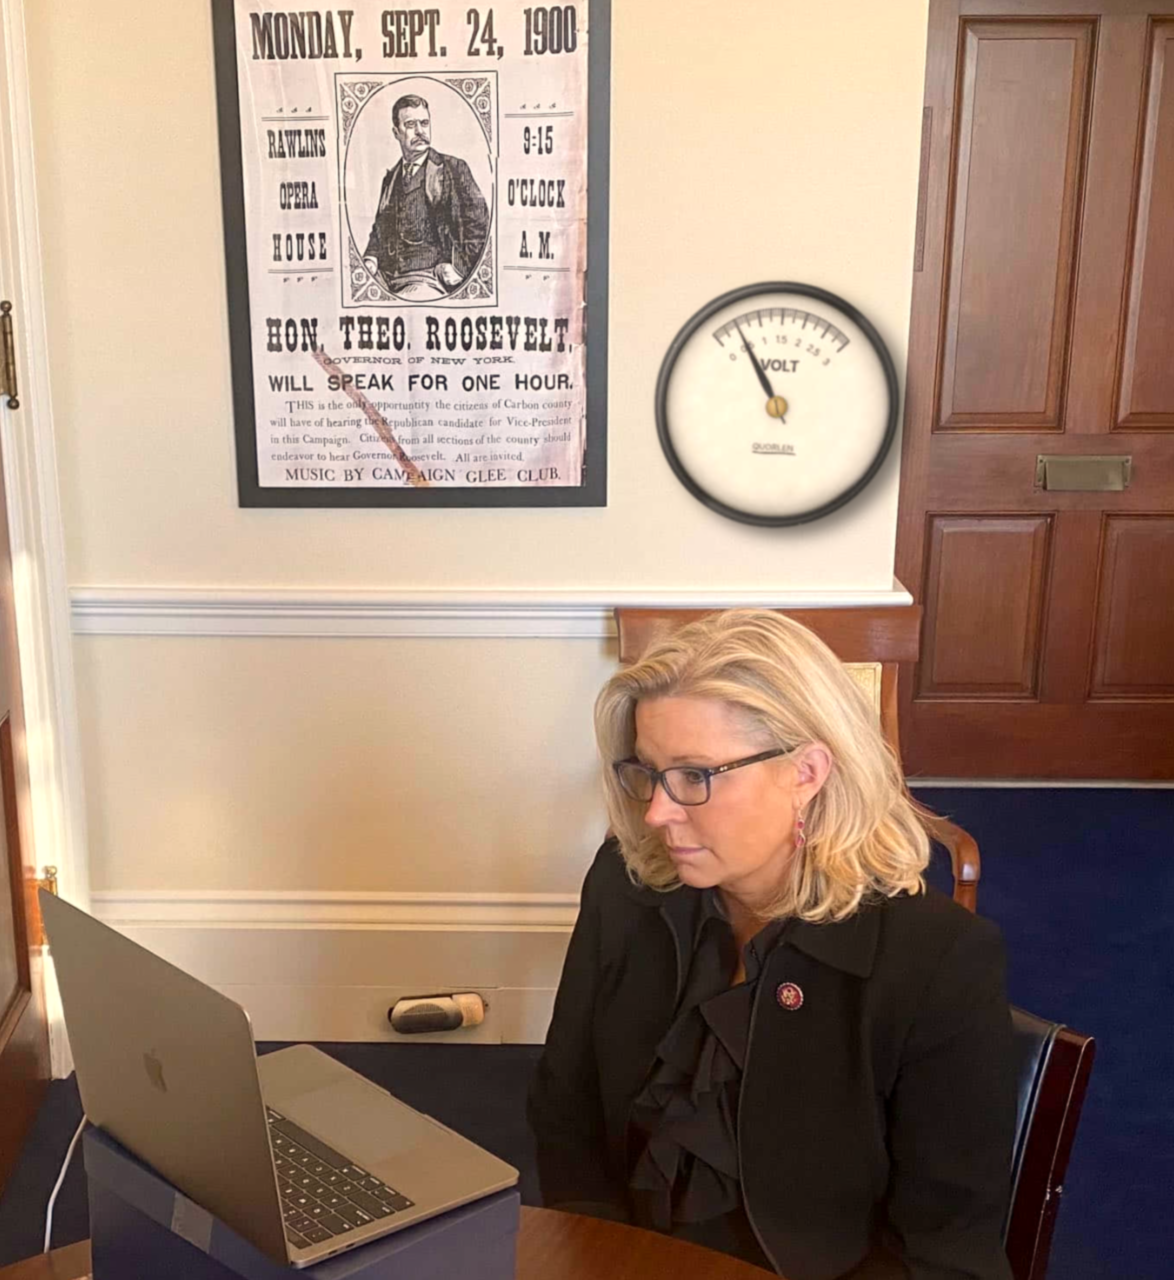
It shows 0.5 V
